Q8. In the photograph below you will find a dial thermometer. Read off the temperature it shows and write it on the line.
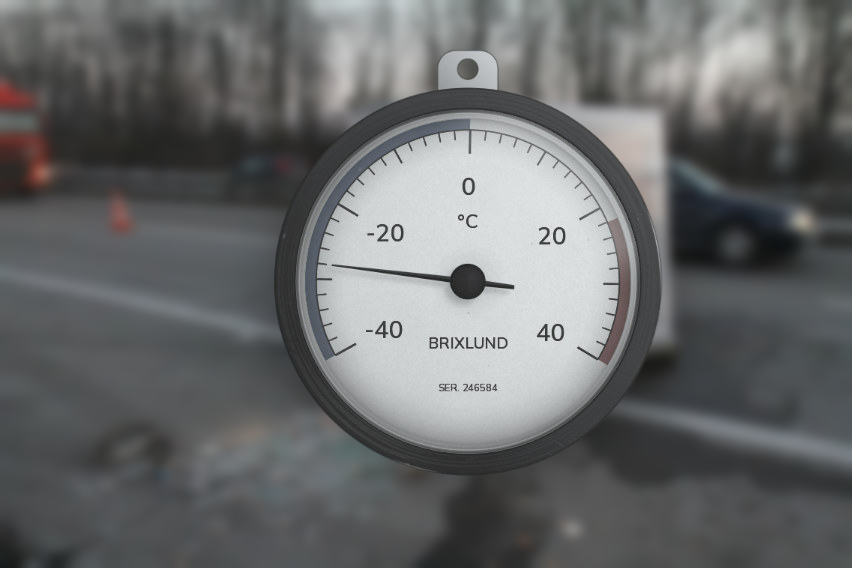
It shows -28 °C
